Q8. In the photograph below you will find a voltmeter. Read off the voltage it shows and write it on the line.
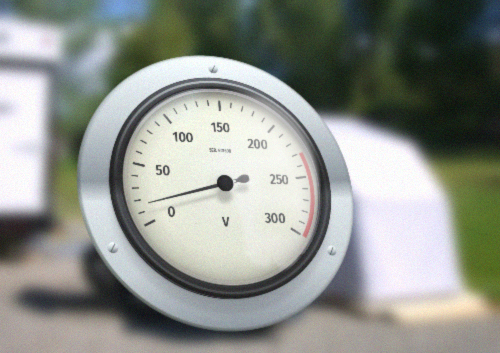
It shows 15 V
